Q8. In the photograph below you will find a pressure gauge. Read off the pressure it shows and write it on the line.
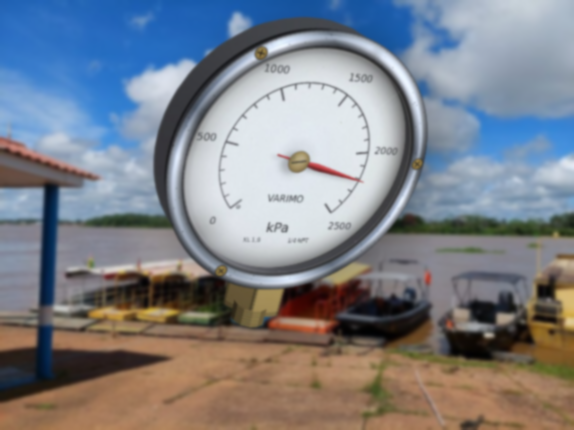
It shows 2200 kPa
